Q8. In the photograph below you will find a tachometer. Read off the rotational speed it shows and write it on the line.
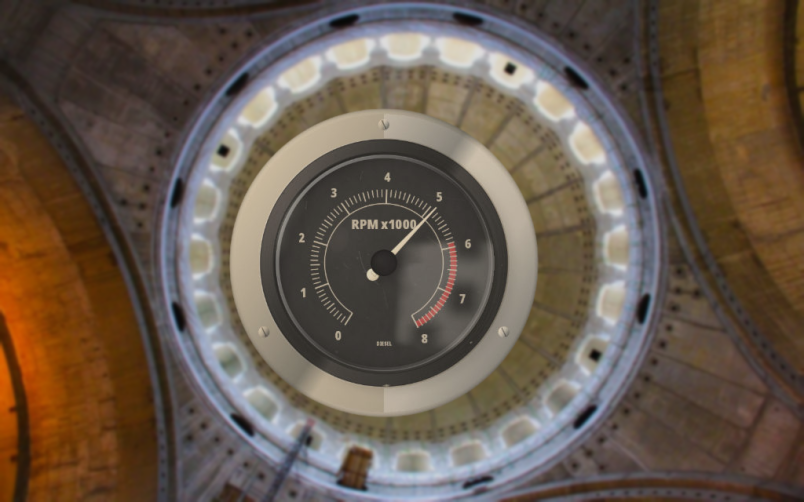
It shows 5100 rpm
